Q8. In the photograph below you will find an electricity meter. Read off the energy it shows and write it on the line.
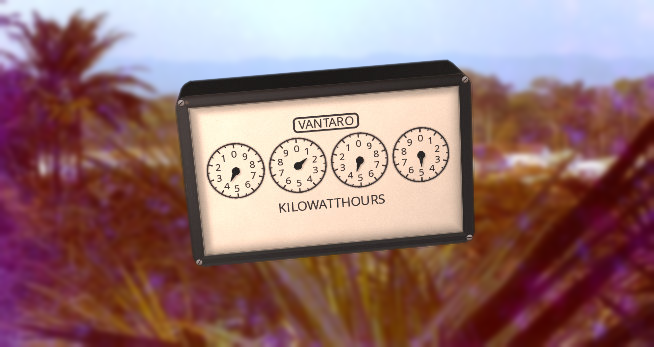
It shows 4145 kWh
